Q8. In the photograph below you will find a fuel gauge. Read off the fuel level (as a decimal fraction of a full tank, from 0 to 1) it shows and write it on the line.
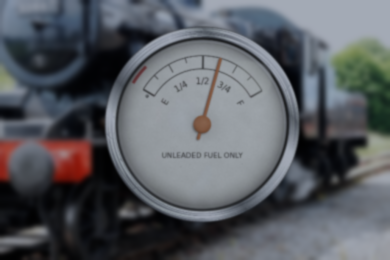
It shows 0.625
